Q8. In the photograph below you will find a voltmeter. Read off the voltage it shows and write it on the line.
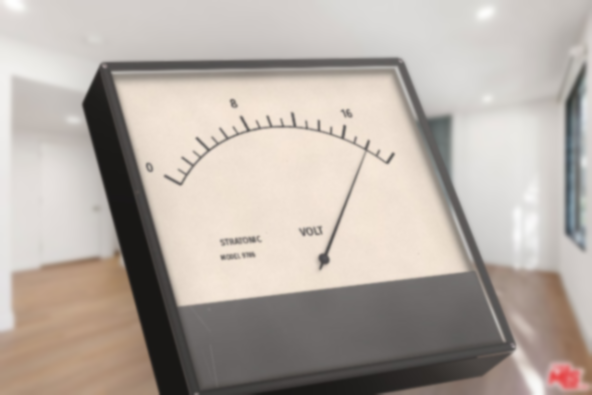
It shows 18 V
